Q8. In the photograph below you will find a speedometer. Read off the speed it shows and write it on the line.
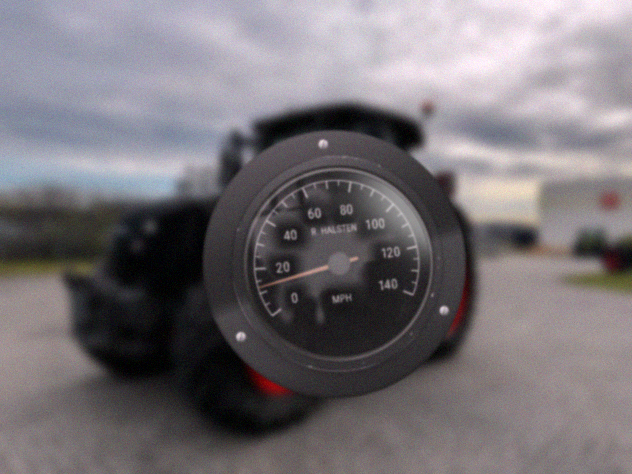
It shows 12.5 mph
